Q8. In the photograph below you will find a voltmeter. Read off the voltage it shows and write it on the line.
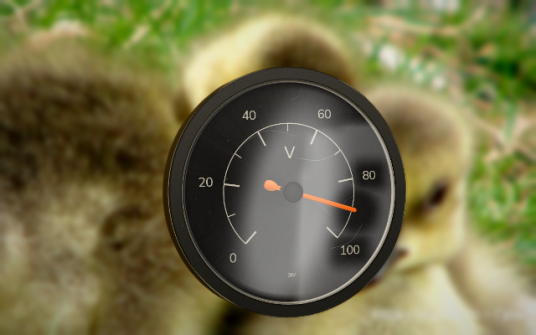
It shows 90 V
